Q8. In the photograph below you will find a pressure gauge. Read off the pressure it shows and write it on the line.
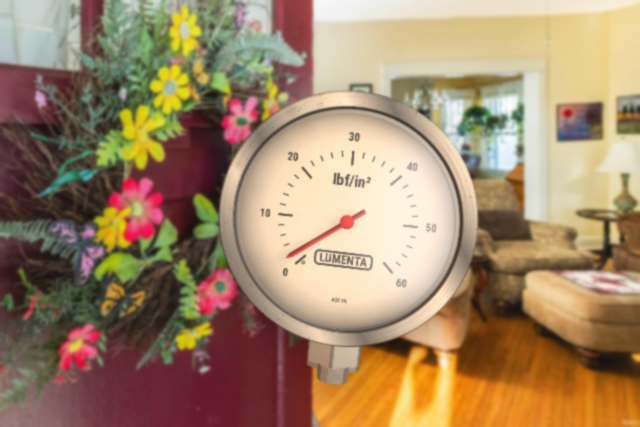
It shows 2 psi
